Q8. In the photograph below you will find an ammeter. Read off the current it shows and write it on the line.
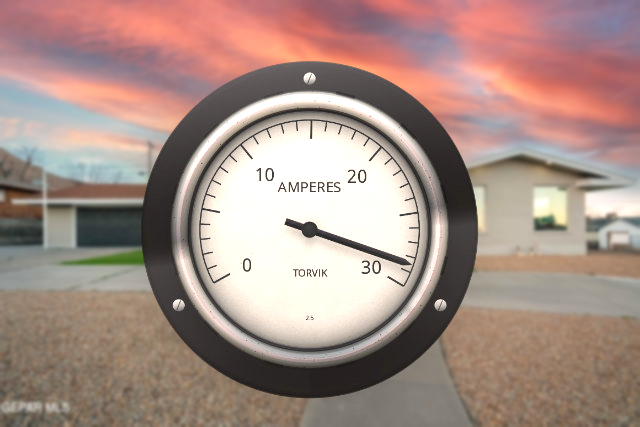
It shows 28.5 A
